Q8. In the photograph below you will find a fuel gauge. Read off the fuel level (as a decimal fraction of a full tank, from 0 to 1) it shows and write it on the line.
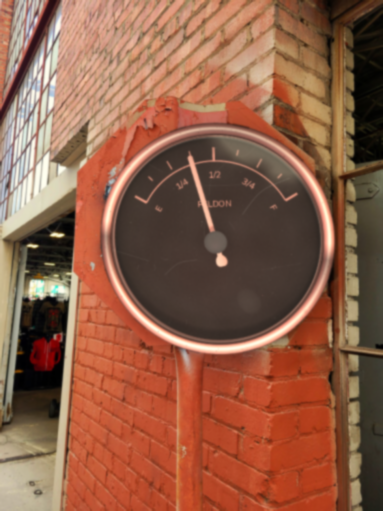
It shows 0.375
